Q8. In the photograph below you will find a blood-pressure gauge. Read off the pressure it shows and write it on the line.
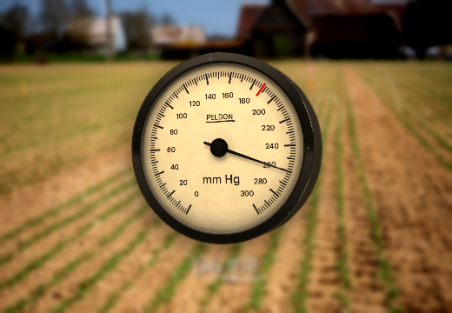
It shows 260 mmHg
